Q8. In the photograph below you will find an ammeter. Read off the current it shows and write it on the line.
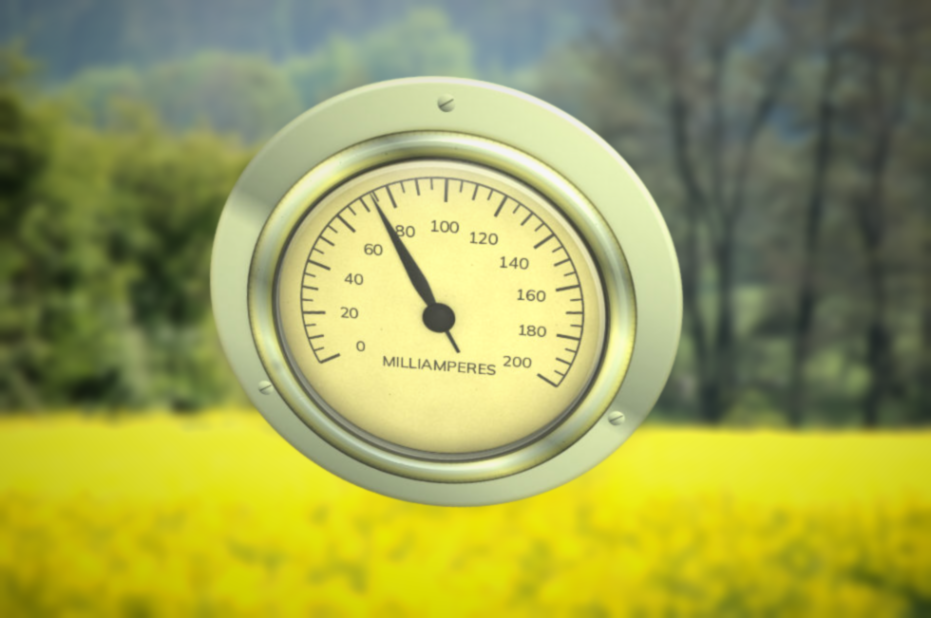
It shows 75 mA
